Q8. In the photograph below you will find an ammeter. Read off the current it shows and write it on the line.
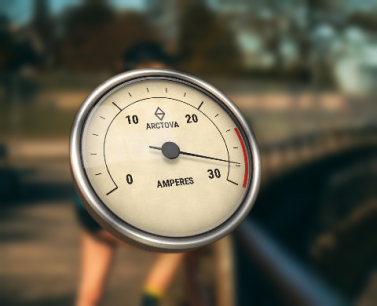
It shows 28 A
